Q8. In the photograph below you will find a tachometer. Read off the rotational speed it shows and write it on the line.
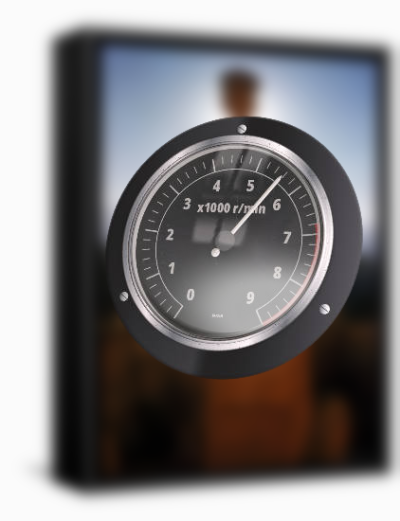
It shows 5600 rpm
